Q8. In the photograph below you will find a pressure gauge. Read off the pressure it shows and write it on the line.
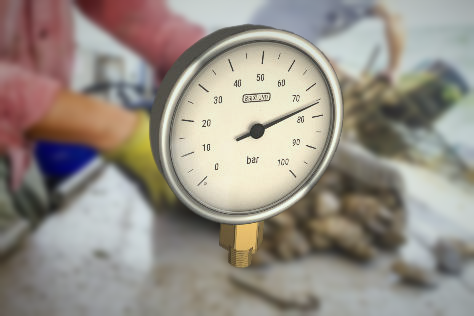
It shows 75 bar
